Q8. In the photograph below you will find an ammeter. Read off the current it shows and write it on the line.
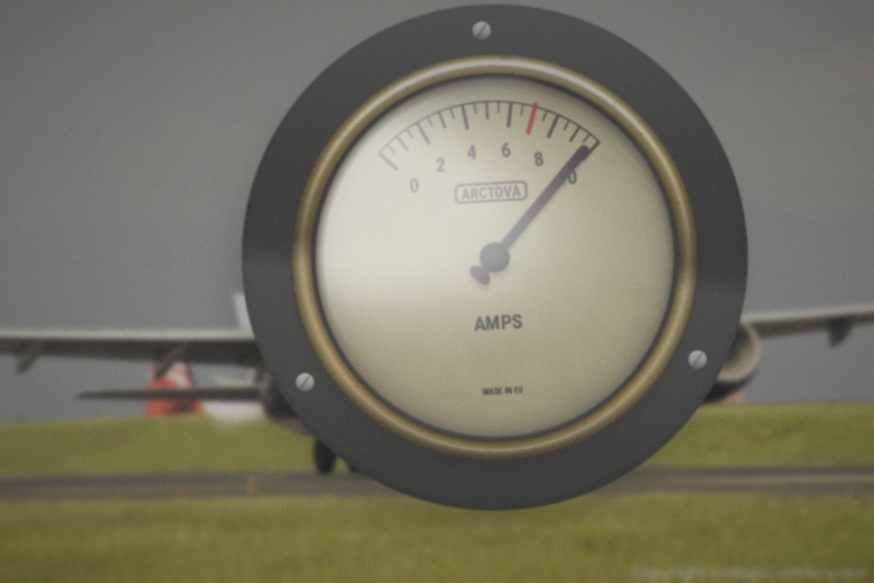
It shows 9.75 A
